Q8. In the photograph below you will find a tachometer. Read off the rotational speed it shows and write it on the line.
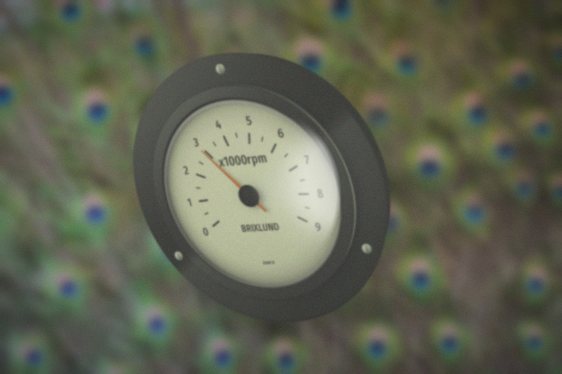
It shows 3000 rpm
